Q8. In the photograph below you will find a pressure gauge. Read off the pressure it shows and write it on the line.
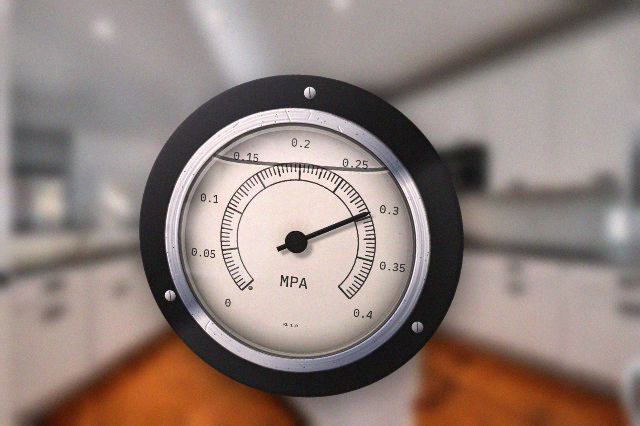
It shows 0.295 MPa
